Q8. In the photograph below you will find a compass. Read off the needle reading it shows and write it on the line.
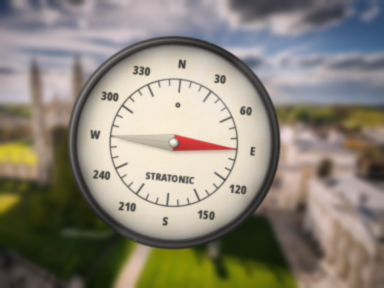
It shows 90 °
